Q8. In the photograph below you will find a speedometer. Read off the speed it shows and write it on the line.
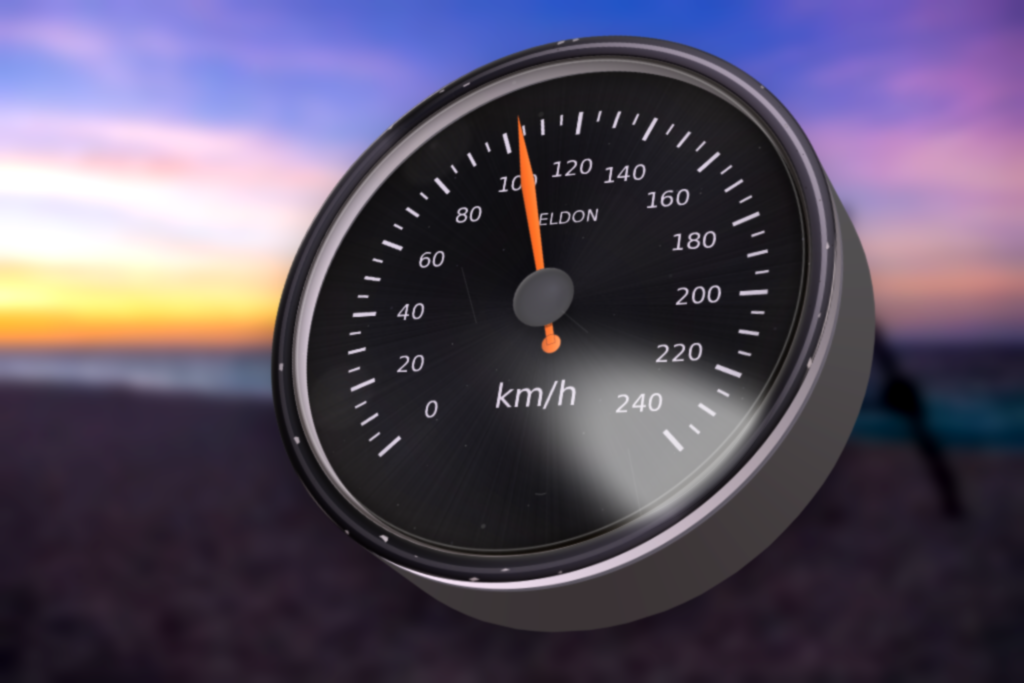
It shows 105 km/h
